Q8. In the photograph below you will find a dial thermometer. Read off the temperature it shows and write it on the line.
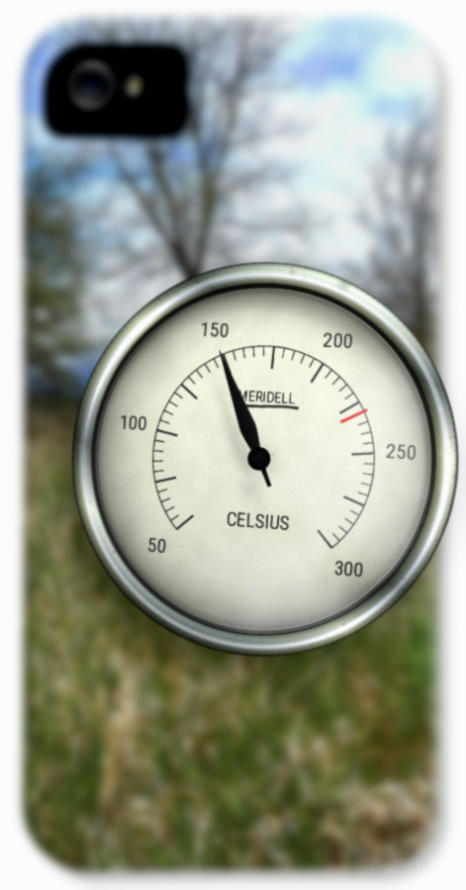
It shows 150 °C
